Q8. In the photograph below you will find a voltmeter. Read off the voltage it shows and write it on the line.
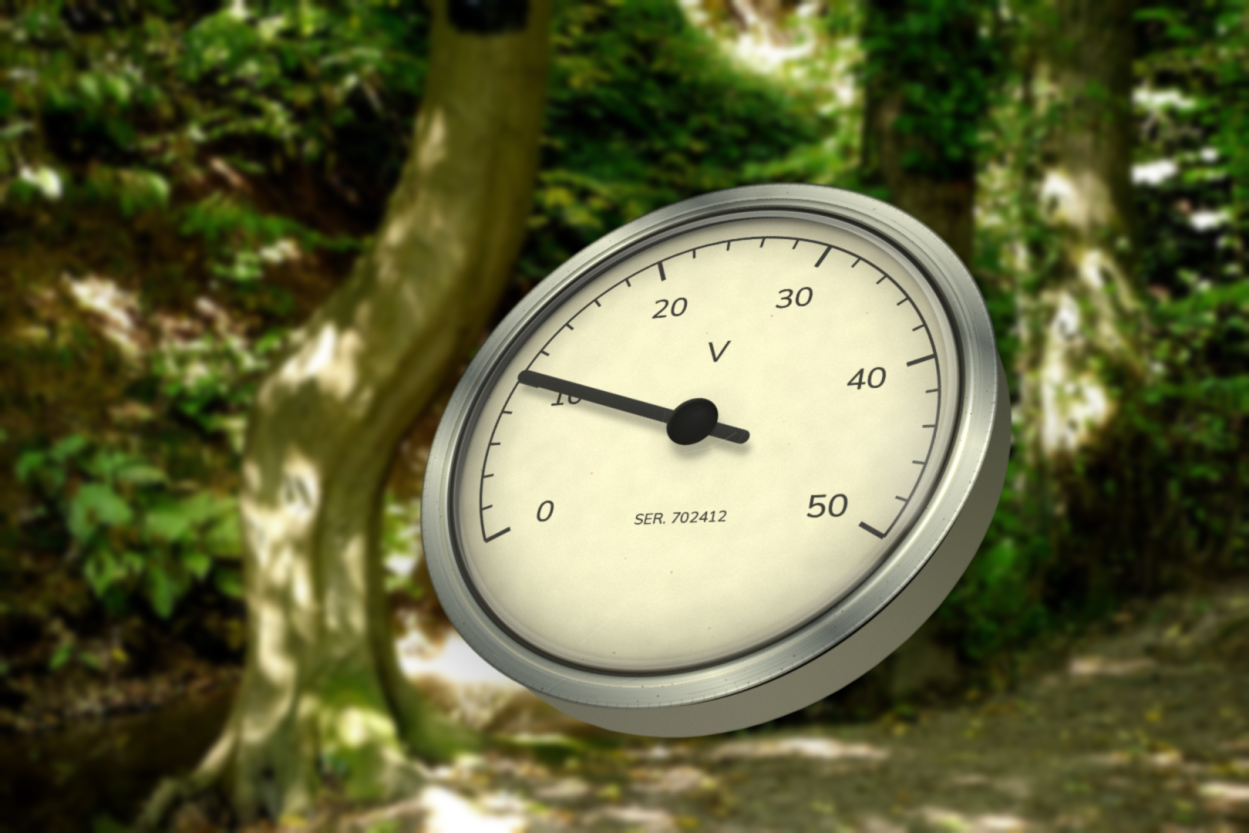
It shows 10 V
